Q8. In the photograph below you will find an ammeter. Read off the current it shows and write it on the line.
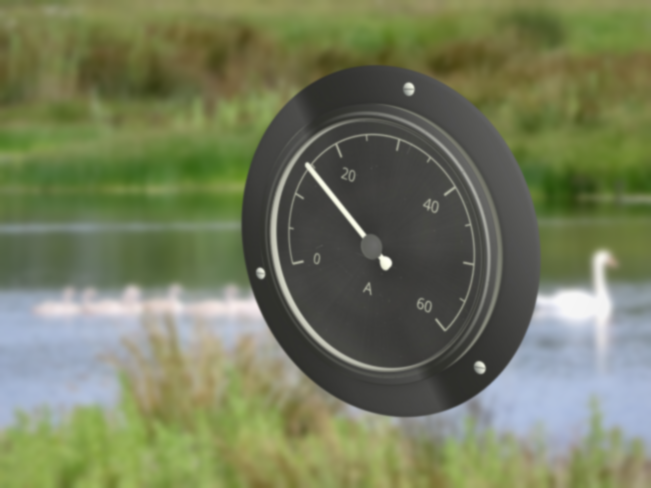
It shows 15 A
